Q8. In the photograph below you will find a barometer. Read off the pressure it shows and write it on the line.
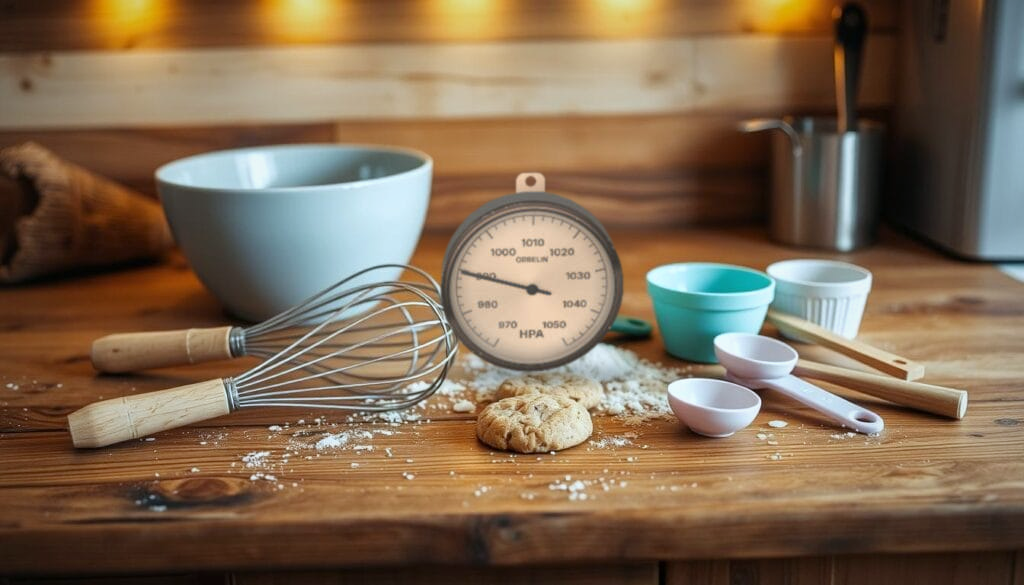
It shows 990 hPa
